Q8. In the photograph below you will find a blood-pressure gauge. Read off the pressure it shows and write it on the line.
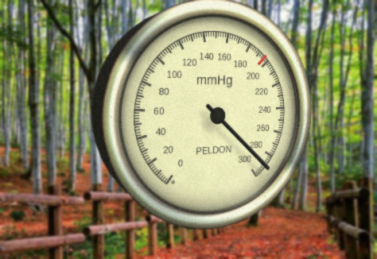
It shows 290 mmHg
